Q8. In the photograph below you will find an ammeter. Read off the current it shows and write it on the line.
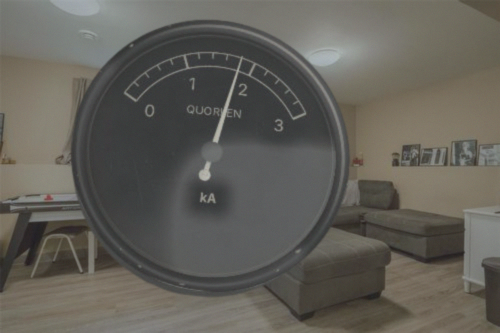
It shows 1.8 kA
